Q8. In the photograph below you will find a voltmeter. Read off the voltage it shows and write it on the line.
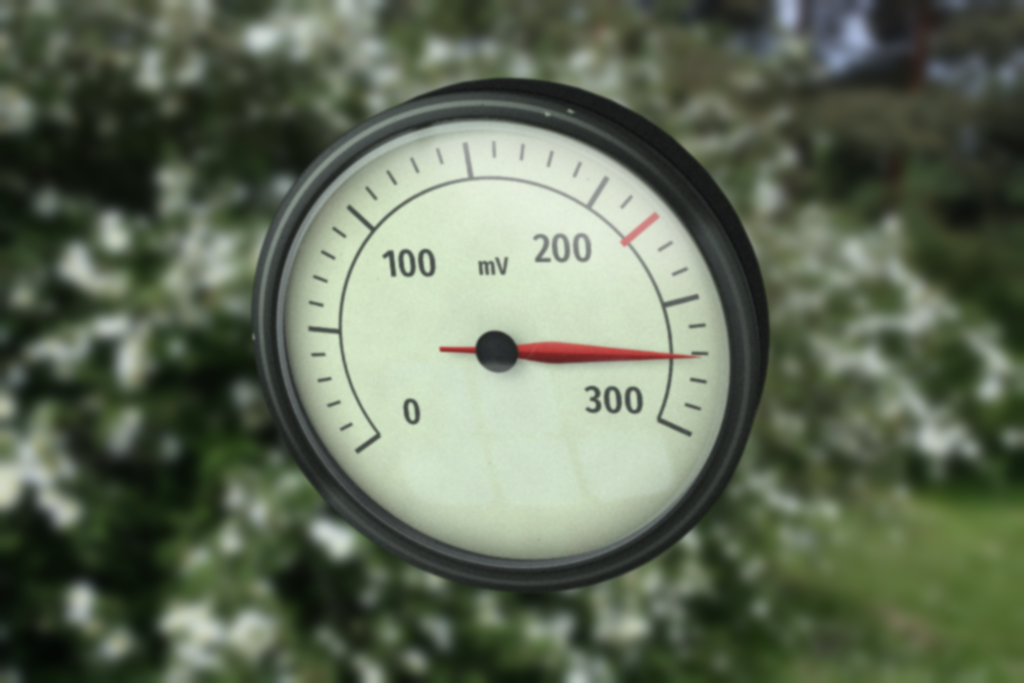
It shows 270 mV
